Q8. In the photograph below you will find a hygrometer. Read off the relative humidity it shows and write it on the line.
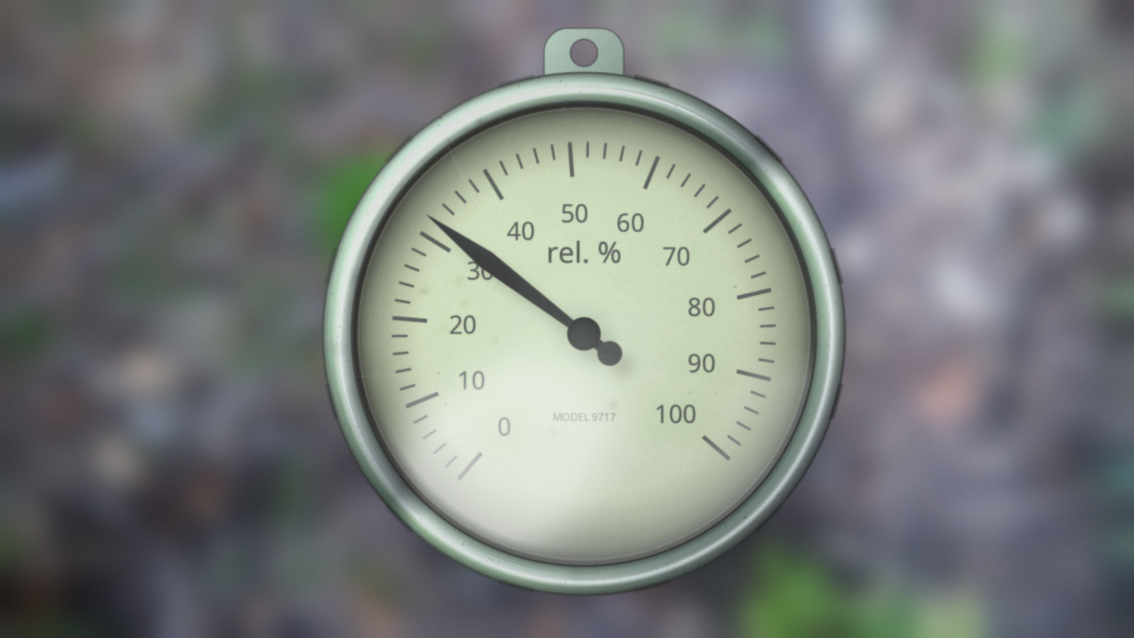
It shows 32 %
